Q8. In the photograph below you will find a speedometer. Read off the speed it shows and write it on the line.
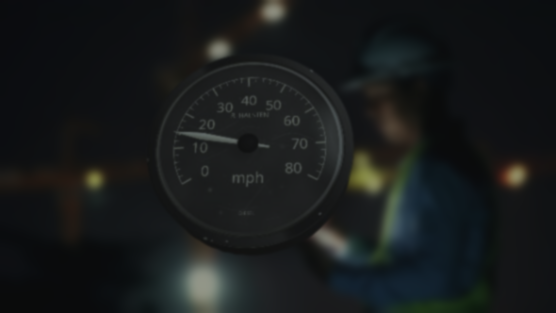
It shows 14 mph
